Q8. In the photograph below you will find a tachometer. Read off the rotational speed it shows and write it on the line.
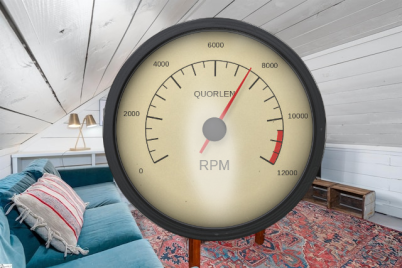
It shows 7500 rpm
